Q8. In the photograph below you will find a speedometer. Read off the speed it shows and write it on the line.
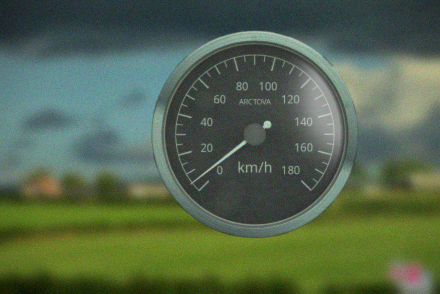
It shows 5 km/h
